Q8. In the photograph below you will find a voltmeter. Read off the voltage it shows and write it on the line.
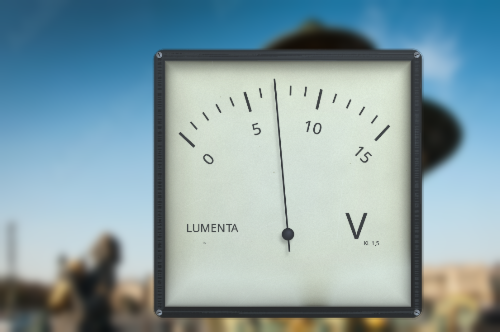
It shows 7 V
